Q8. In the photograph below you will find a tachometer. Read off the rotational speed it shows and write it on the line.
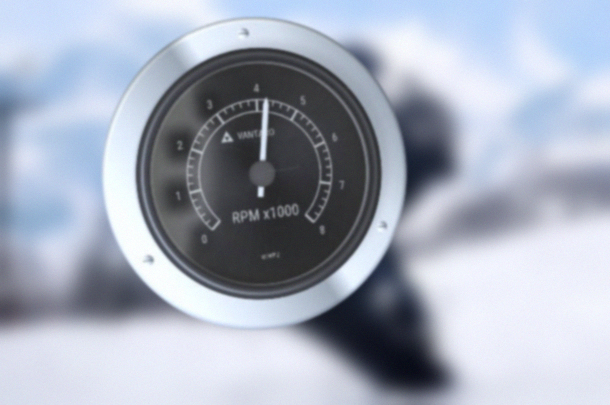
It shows 4200 rpm
